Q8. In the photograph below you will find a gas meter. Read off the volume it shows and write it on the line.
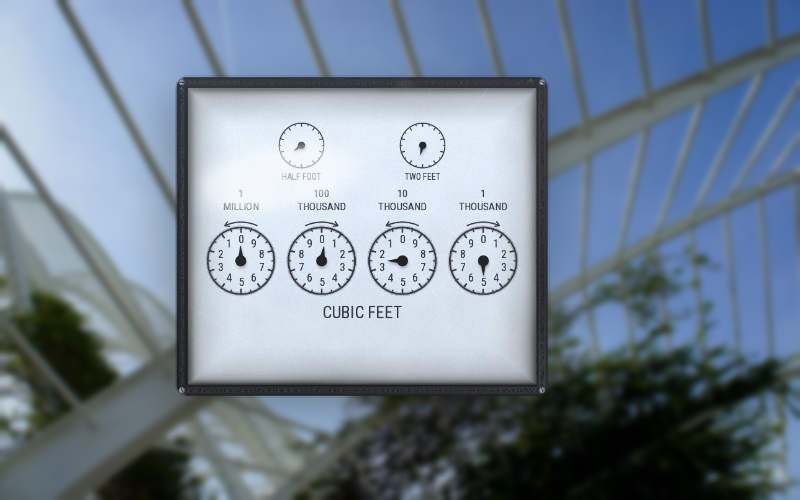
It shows 2500 ft³
